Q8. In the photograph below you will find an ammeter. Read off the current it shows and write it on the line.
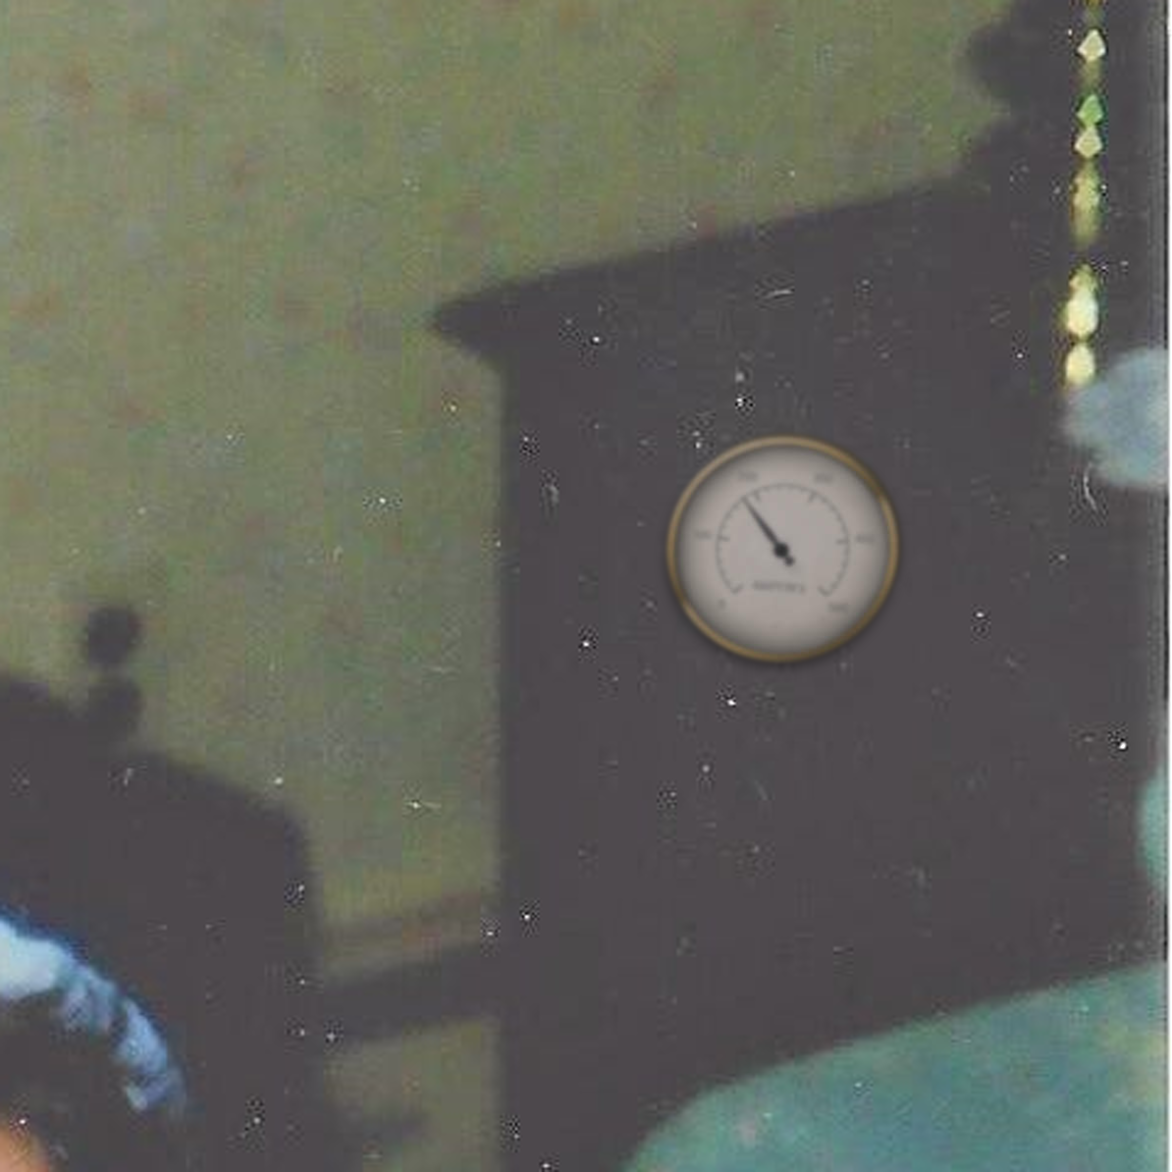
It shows 180 A
